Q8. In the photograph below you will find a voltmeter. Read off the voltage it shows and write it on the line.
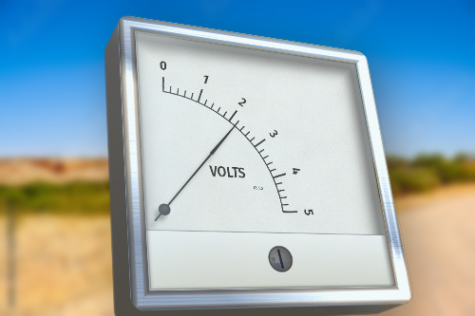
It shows 2.2 V
